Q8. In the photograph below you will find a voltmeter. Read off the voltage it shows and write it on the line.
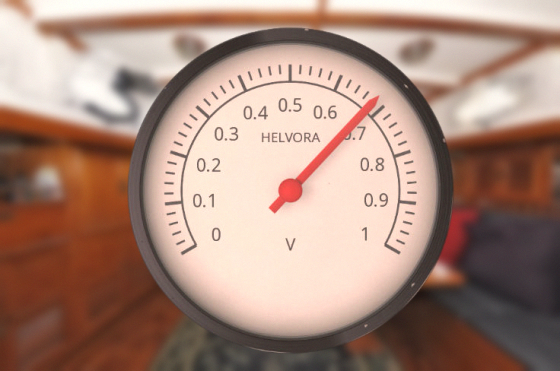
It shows 0.68 V
